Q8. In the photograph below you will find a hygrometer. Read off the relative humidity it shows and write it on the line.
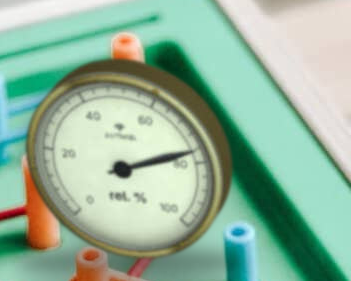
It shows 76 %
